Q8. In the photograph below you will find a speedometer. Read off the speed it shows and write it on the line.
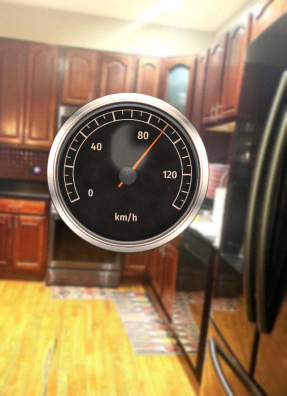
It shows 90 km/h
